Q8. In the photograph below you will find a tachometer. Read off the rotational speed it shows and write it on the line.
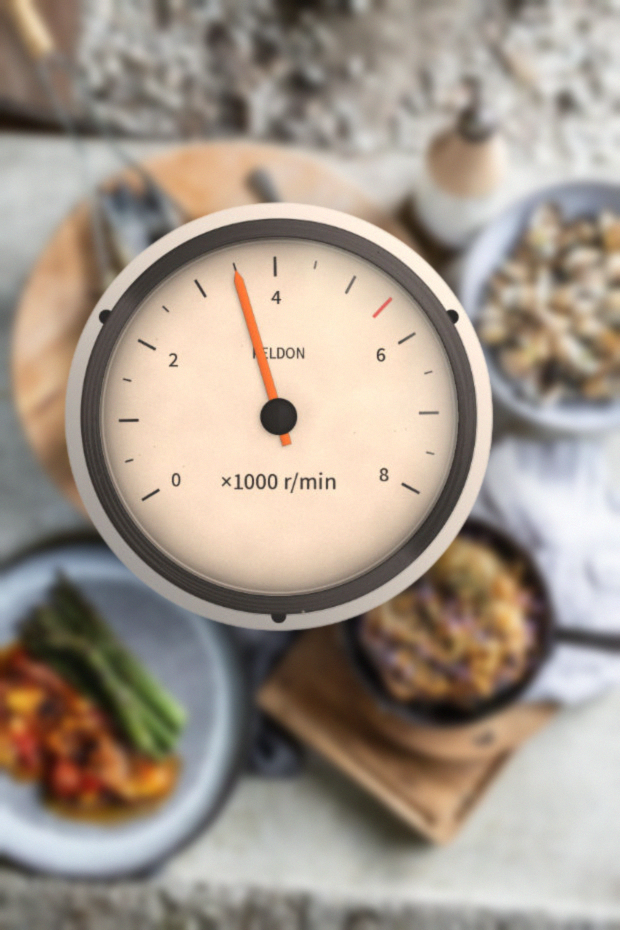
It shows 3500 rpm
